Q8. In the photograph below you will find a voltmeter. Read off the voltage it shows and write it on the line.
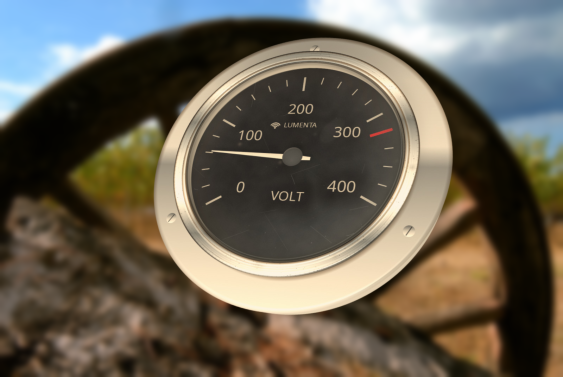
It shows 60 V
